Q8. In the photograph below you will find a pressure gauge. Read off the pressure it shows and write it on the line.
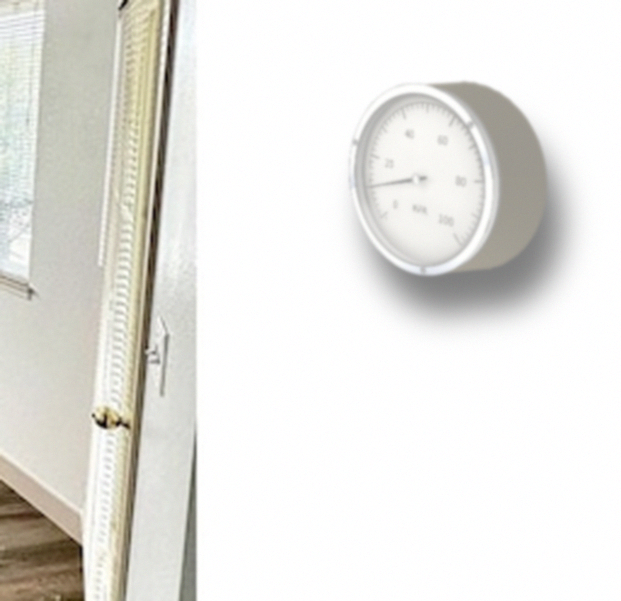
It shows 10 kPa
